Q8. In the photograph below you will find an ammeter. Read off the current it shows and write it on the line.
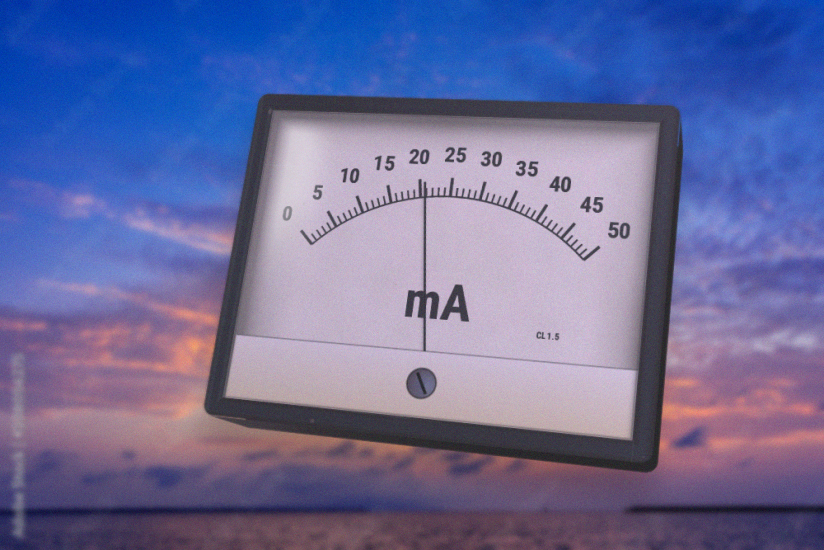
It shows 21 mA
